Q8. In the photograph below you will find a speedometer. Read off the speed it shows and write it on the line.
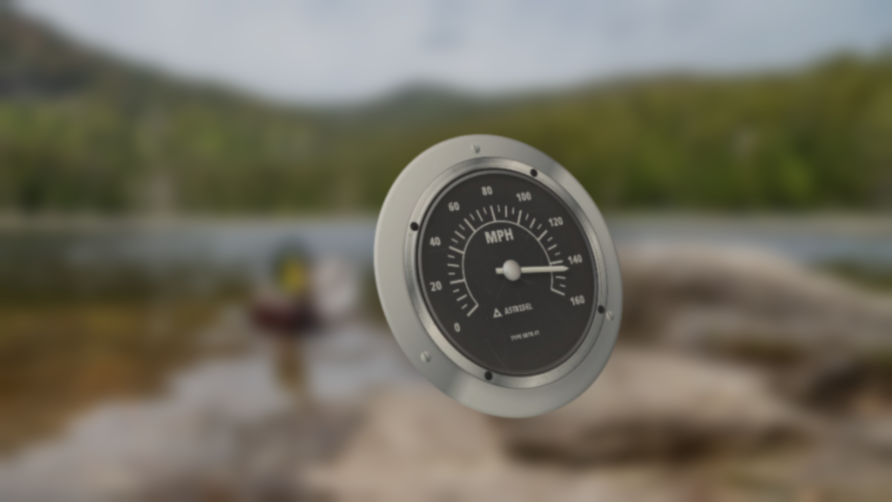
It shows 145 mph
